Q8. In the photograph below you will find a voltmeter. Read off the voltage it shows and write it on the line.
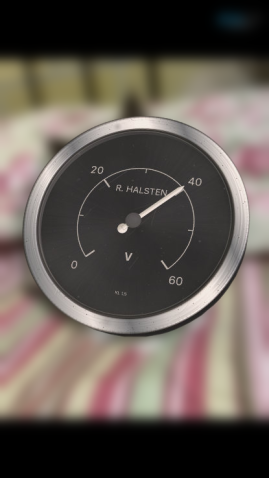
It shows 40 V
